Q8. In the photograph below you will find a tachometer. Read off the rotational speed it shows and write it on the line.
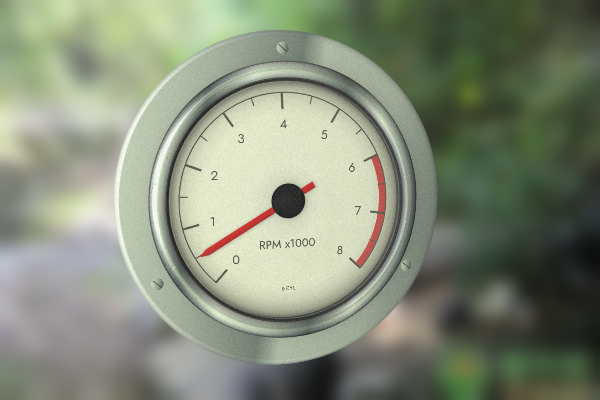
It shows 500 rpm
